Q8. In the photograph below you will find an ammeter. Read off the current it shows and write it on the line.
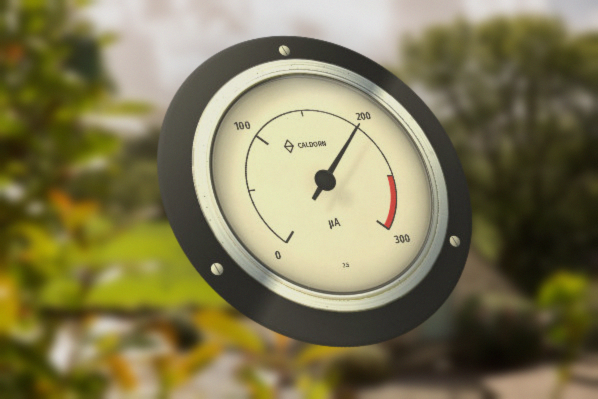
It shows 200 µA
